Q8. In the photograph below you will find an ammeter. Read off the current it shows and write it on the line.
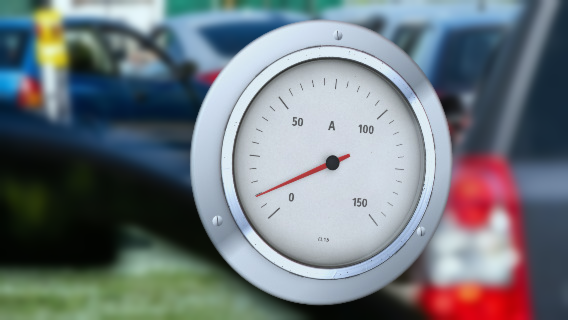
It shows 10 A
